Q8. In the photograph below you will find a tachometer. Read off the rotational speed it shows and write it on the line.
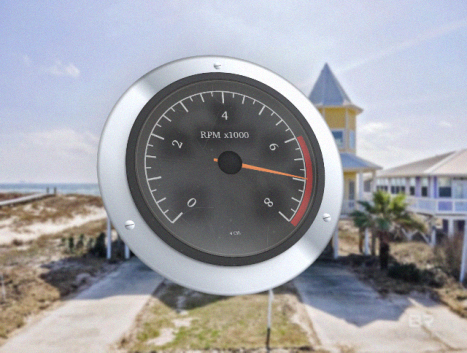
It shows 7000 rpm
